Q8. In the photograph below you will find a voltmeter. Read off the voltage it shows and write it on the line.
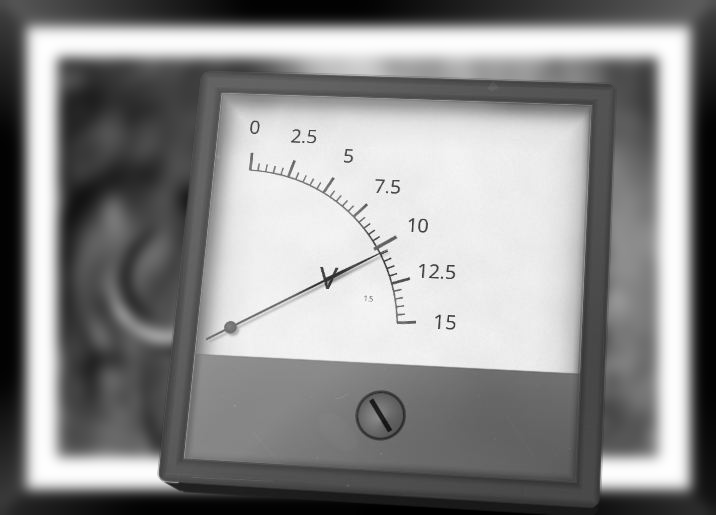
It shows 10.5 V
